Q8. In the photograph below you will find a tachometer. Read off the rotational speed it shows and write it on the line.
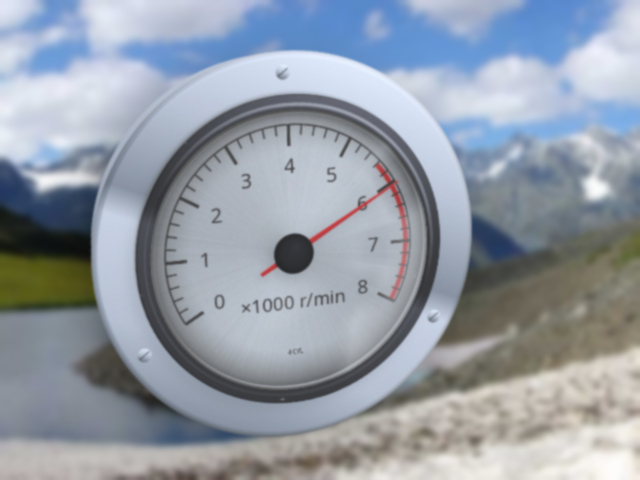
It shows 6000 rpm
